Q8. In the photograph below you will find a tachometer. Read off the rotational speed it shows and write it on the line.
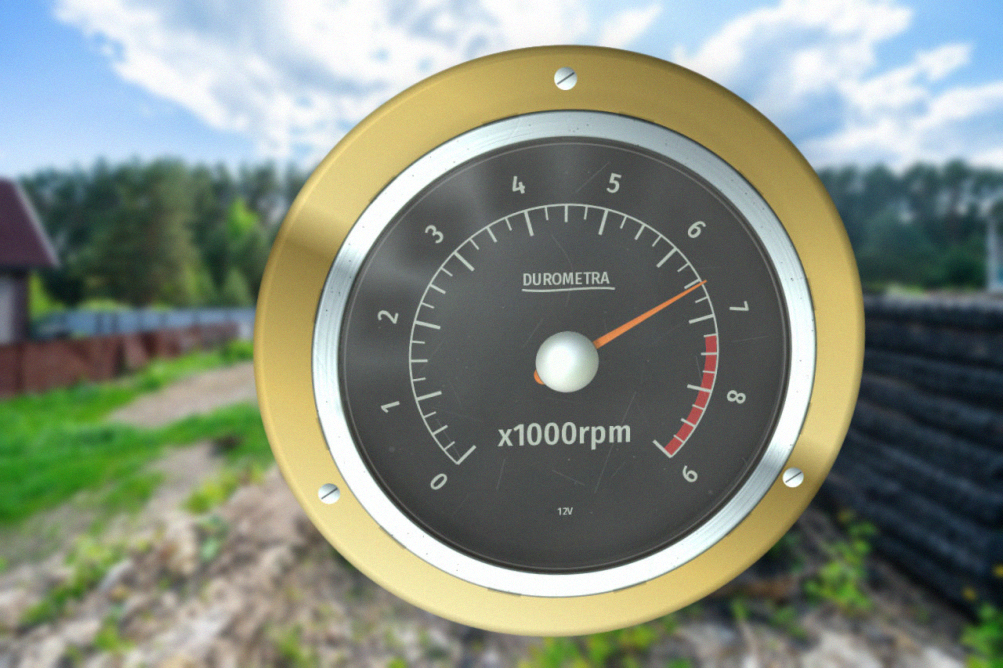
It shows 6500 rpm
